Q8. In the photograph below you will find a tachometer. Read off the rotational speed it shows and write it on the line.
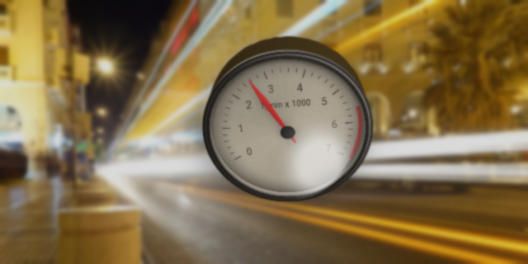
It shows 2600 rpm
